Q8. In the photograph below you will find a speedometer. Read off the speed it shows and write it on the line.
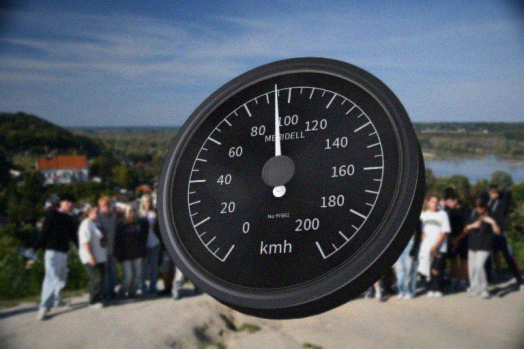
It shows 95 km/h
